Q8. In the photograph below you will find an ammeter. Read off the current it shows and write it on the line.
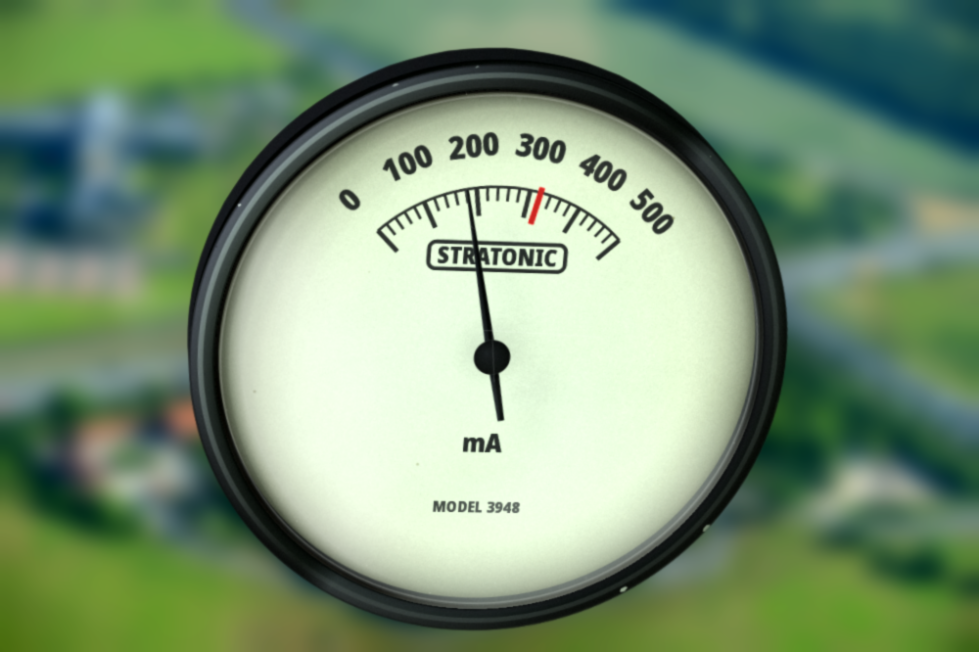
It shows 180 mA
